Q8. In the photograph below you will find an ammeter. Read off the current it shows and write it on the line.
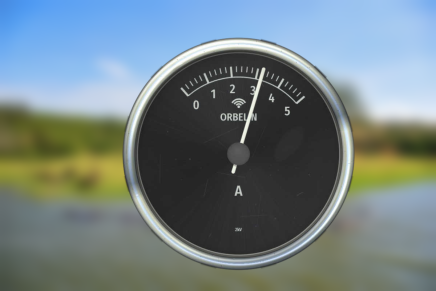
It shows 3.2 A
